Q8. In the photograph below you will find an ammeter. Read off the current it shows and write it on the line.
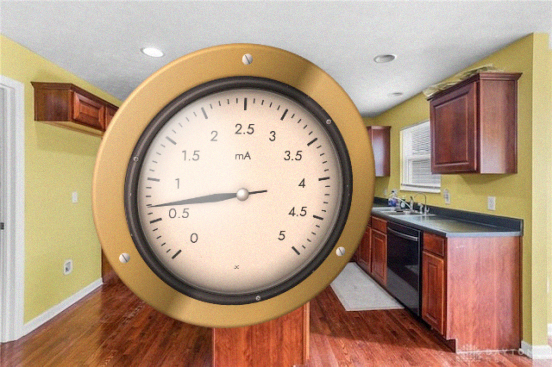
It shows 0.7 mA
